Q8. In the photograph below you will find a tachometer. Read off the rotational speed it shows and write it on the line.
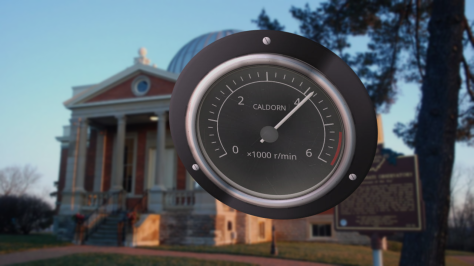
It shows 4100 rpm
